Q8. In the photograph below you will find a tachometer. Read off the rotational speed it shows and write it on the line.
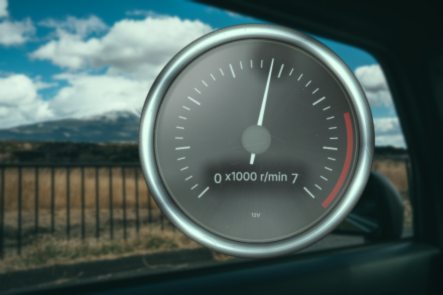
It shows 3800 rpm
